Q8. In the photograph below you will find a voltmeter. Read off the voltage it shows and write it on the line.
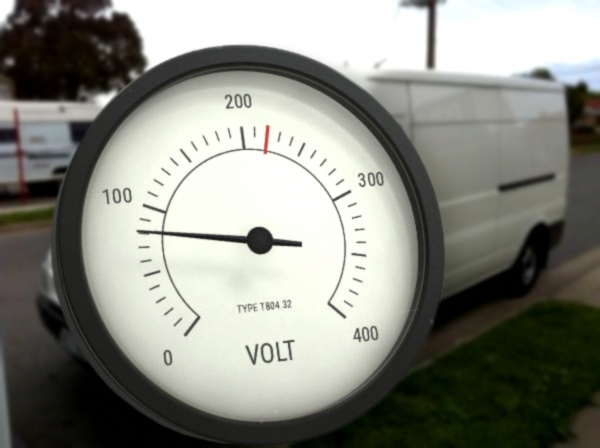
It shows 80 V
